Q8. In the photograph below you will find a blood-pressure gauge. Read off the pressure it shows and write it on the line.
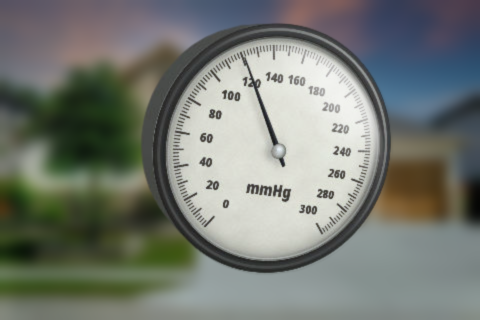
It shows 120 mmHg
